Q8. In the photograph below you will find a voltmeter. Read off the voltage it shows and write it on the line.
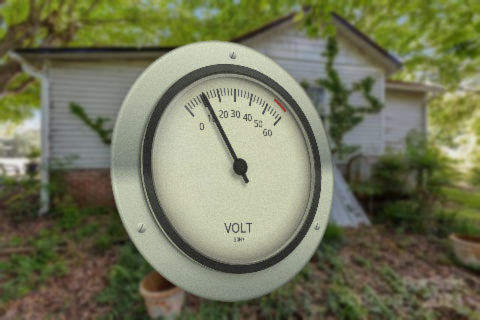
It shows 10 V
